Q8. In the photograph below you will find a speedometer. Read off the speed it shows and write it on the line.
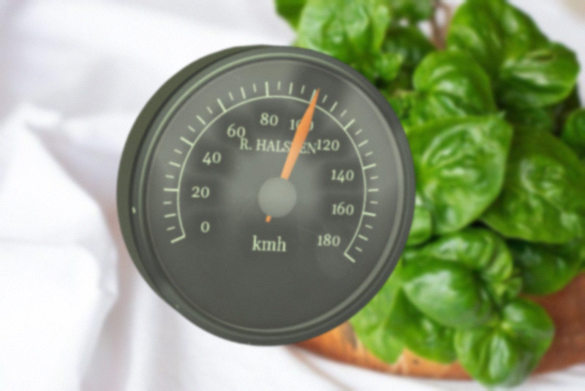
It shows 100 km/h
